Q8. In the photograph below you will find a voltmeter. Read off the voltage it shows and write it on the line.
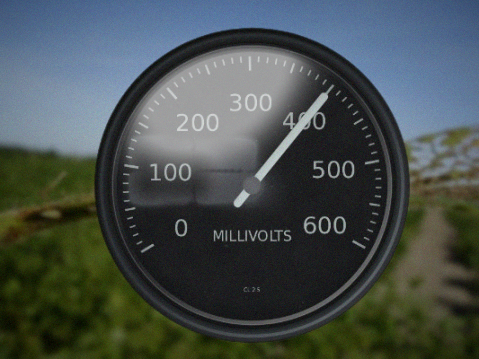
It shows 400 mV
